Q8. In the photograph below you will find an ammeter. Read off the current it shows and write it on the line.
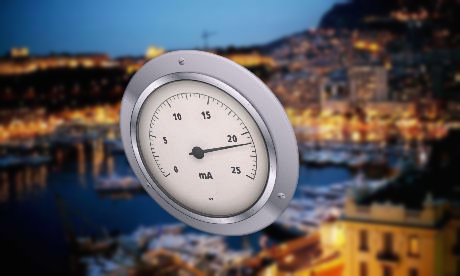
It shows 21 mA
